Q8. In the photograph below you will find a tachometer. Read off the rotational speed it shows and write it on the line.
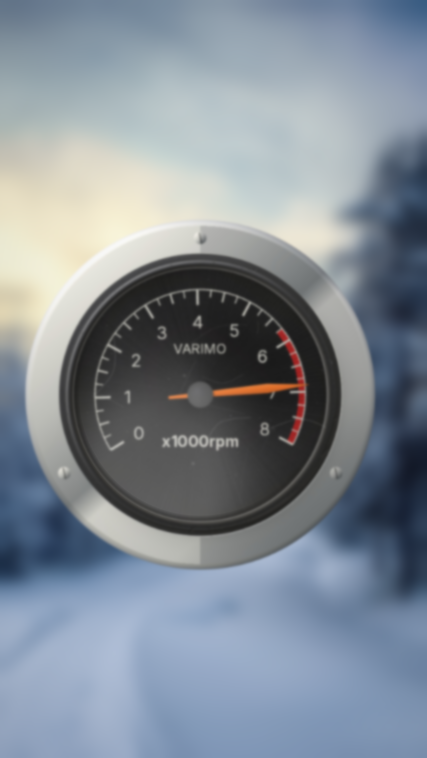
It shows 6875 rpm
